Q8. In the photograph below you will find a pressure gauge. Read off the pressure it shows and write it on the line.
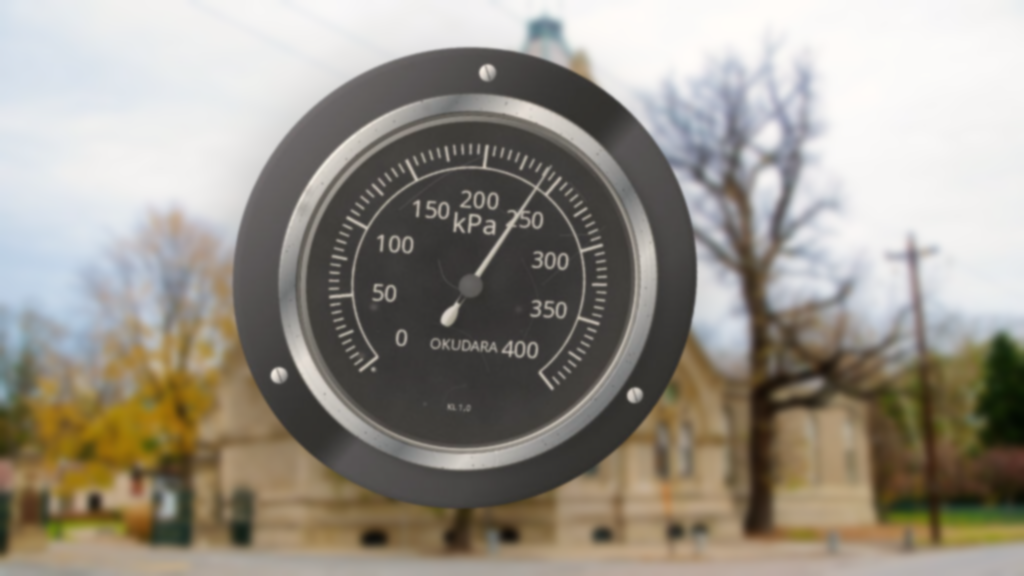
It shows 240 kPa
